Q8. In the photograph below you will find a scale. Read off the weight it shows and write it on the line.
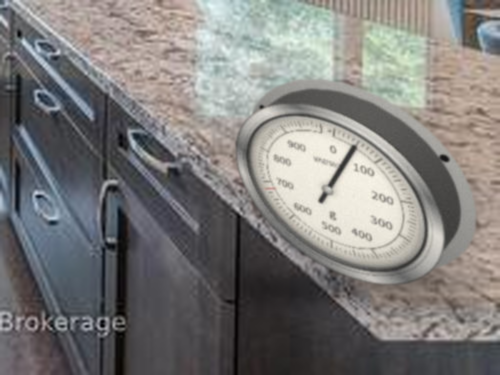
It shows 50 g
